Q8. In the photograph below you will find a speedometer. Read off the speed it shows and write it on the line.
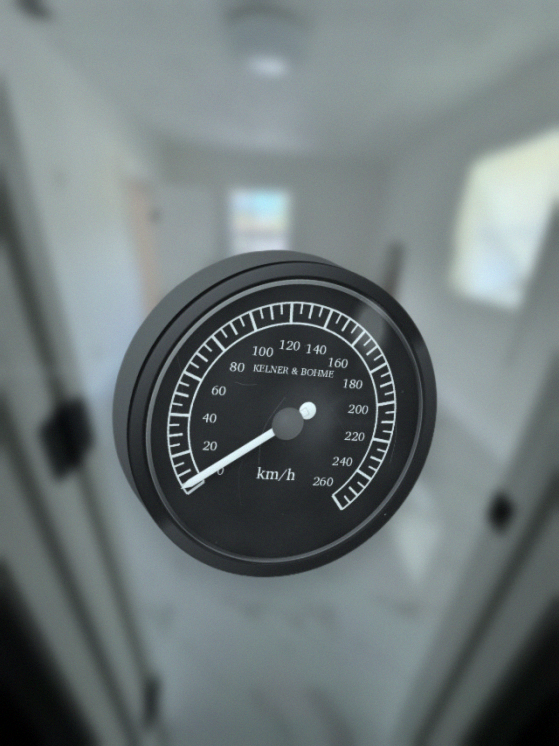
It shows 5 km/h
